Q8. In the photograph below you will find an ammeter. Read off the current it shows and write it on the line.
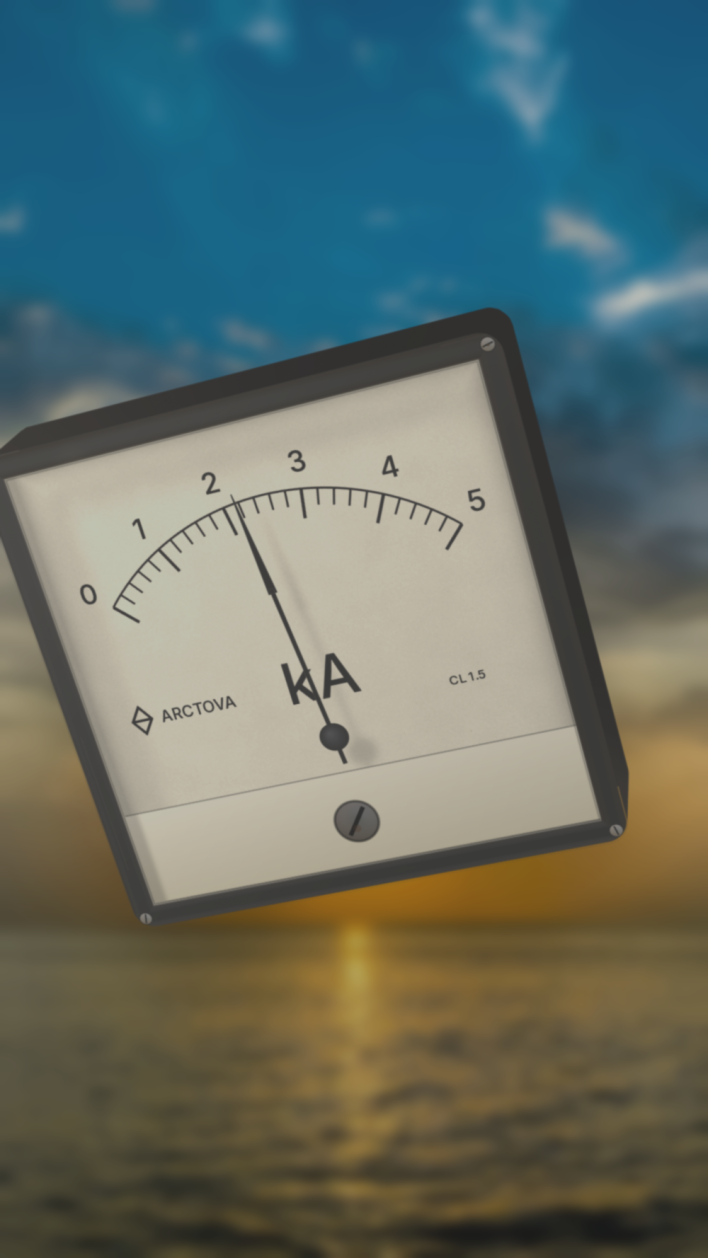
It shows 2.2 kA
